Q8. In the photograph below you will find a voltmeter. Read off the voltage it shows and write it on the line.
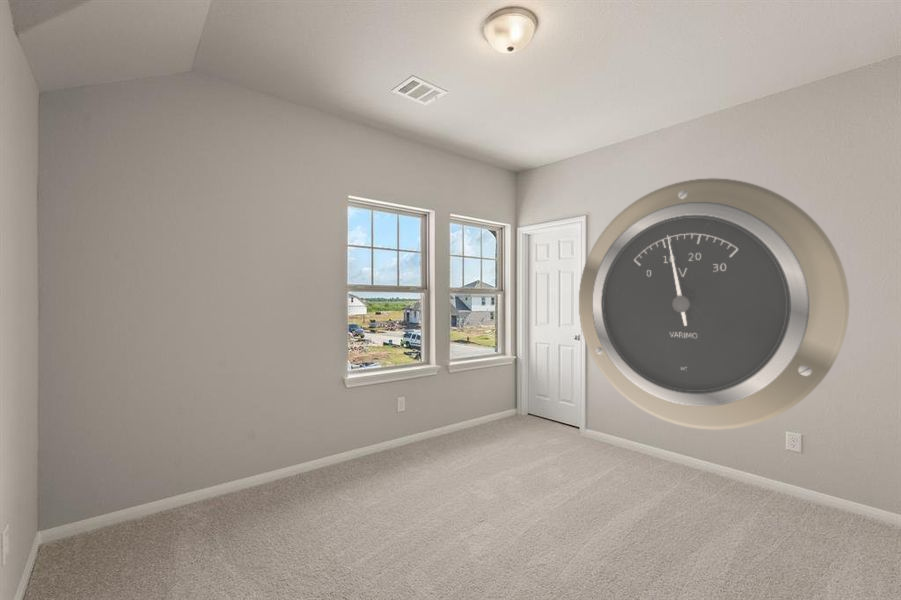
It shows 12 V
